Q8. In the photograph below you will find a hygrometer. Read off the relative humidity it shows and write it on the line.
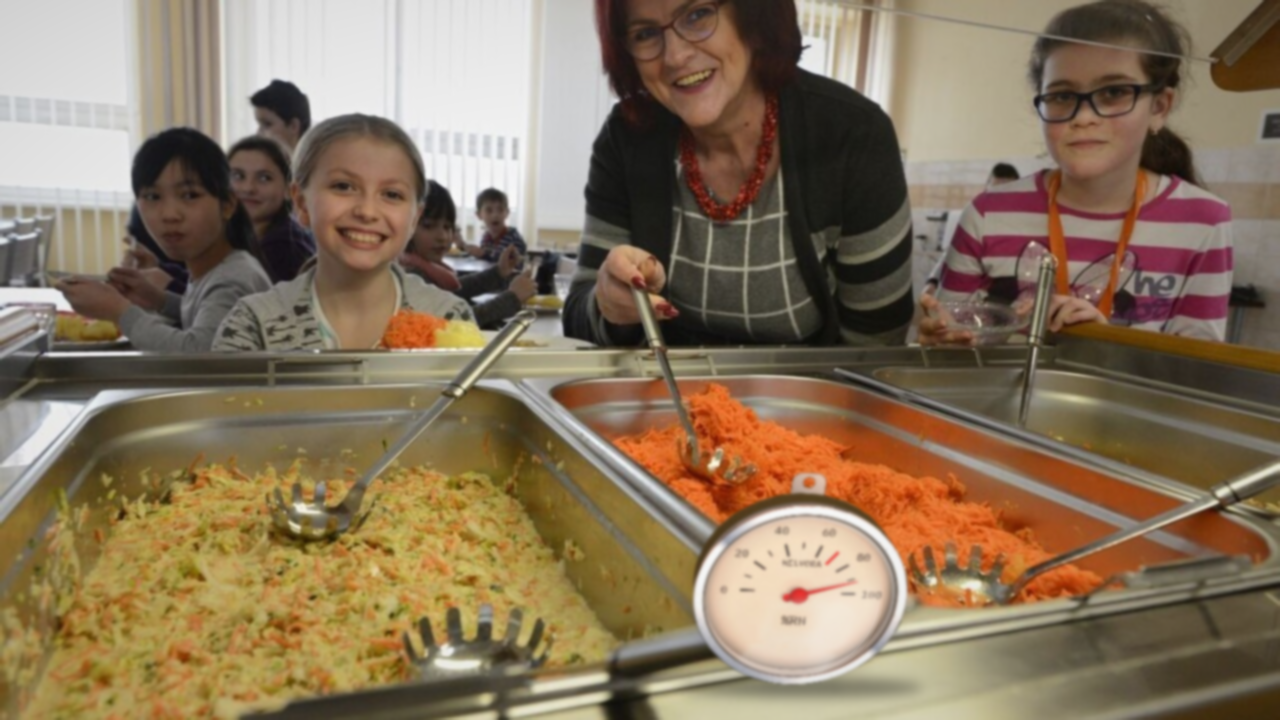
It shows 90 %
